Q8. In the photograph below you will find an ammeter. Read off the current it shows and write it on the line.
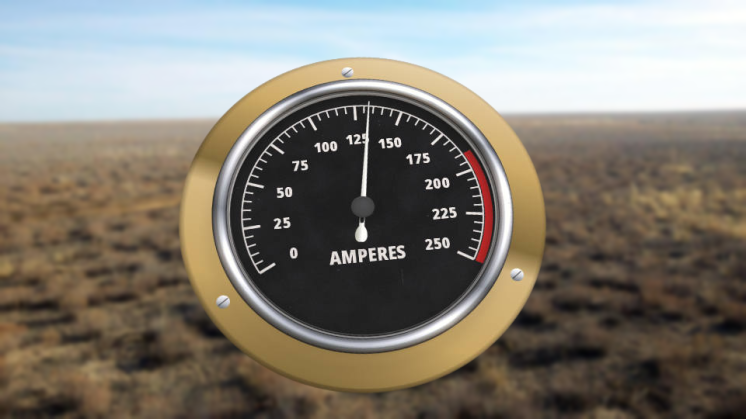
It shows 132.5 A
